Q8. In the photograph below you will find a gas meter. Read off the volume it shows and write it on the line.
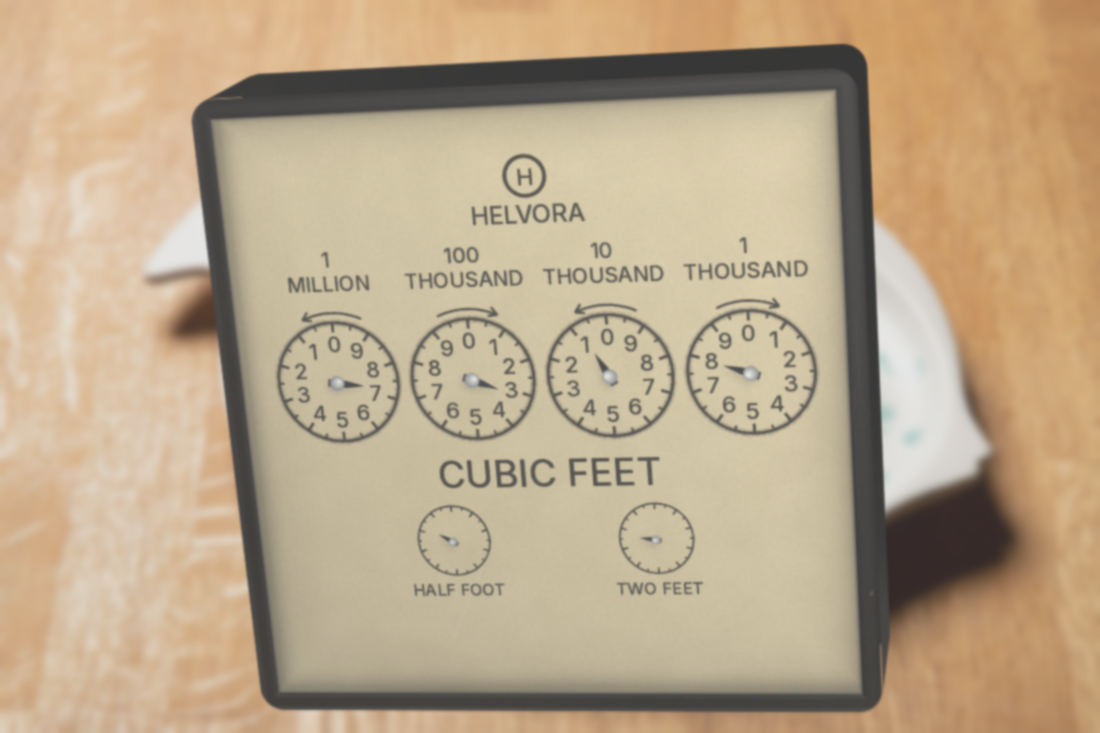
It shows 730800 ft³
